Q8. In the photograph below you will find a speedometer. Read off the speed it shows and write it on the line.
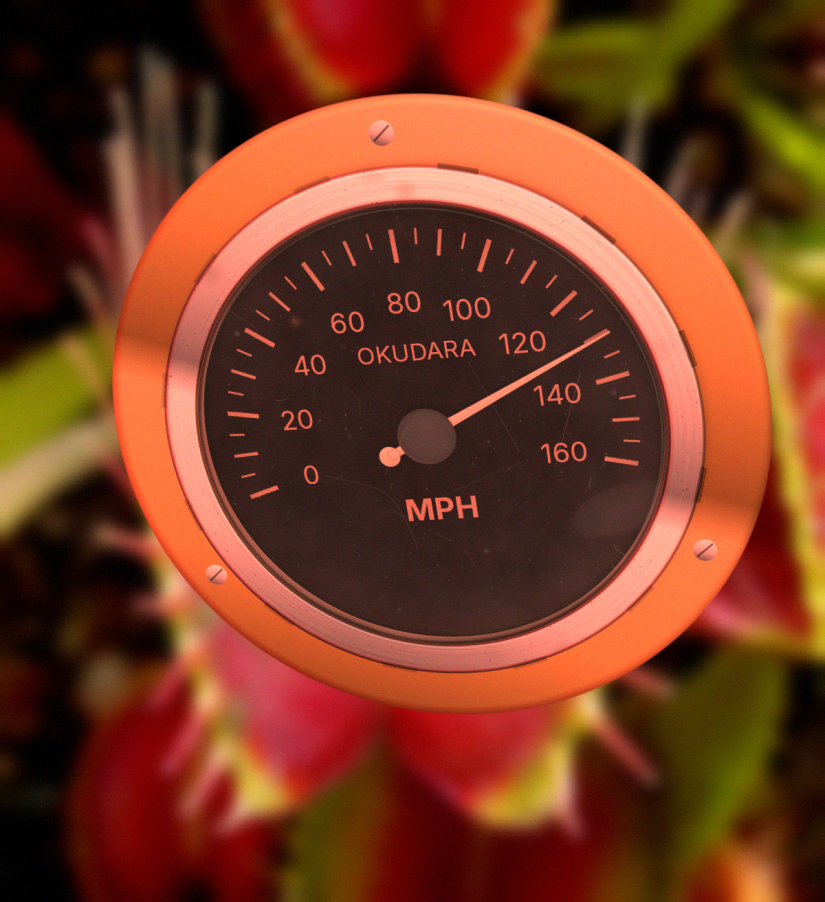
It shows 130 mph
